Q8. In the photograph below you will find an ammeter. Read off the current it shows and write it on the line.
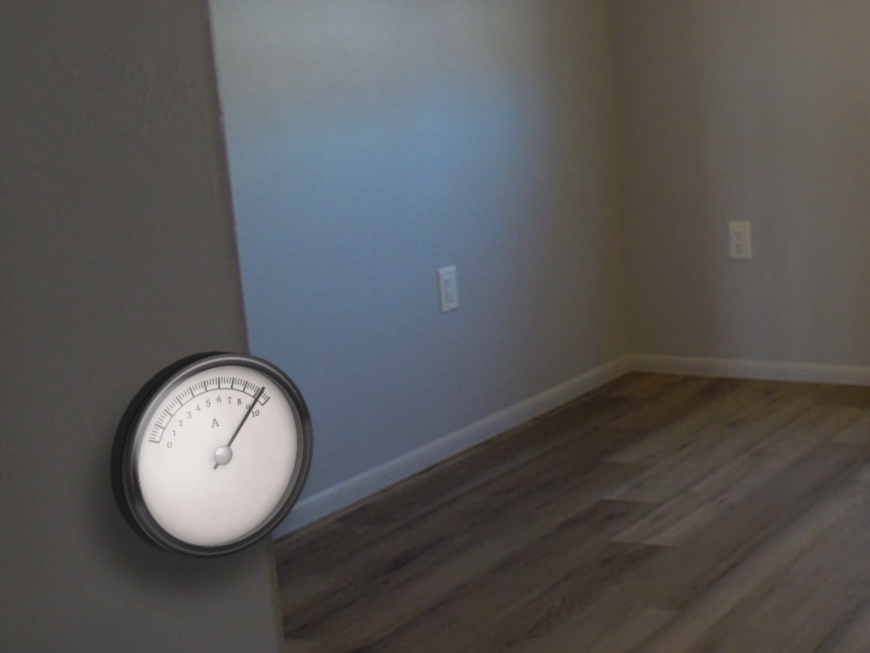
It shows 9 A
